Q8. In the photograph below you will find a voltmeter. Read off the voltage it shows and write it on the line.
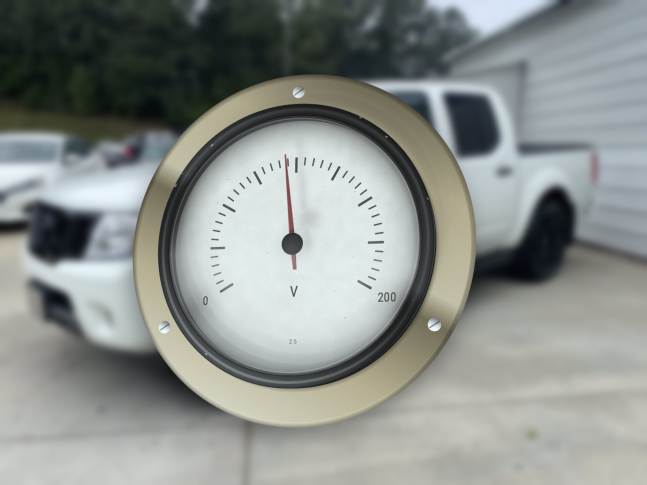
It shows 95 V
